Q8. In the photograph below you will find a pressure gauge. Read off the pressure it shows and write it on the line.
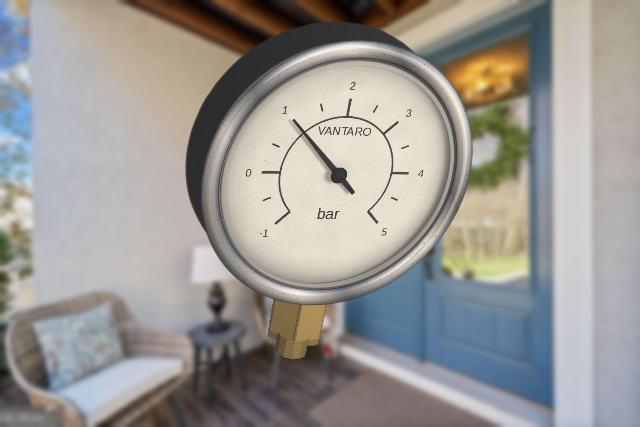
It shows 1 bar
